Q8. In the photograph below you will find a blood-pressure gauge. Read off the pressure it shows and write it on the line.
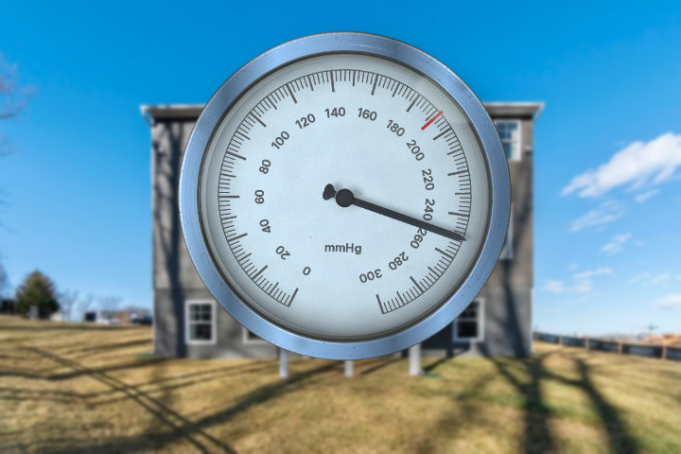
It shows 250 mmHg
